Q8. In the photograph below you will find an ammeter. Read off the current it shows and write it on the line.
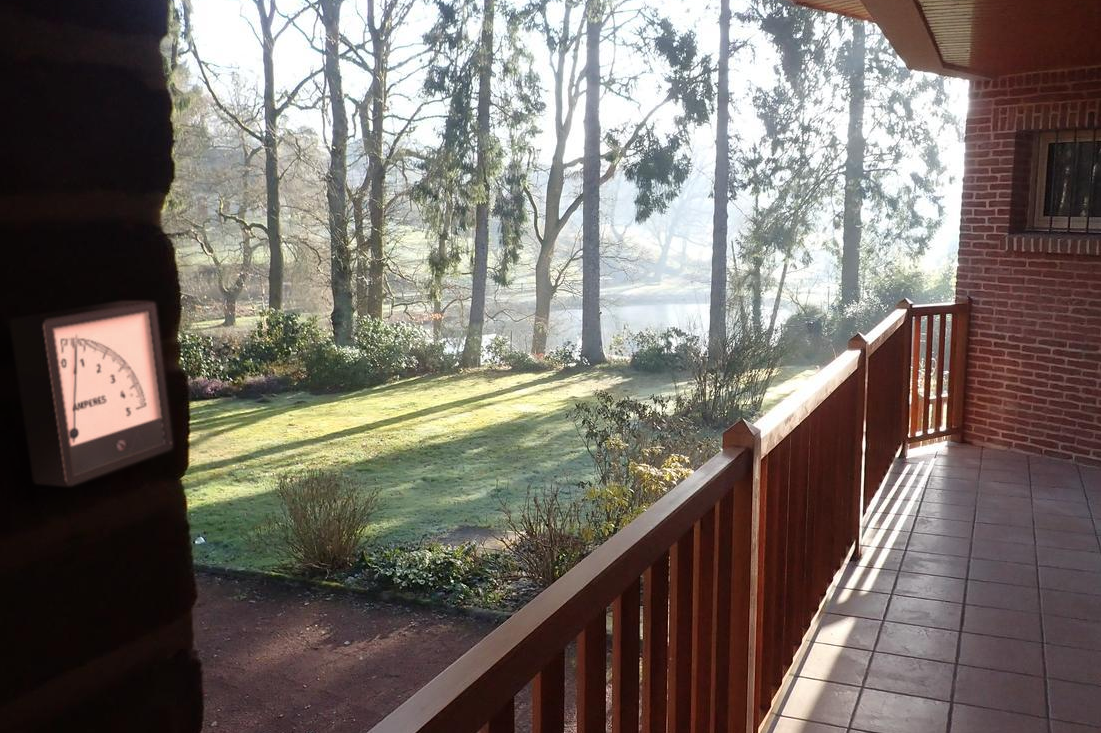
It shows 0.5 A
